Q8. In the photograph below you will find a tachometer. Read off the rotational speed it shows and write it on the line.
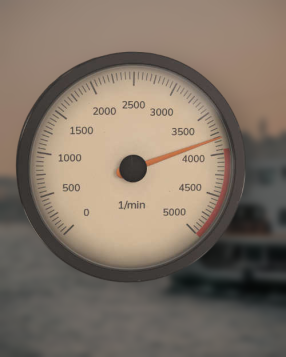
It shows 3800 rpm
